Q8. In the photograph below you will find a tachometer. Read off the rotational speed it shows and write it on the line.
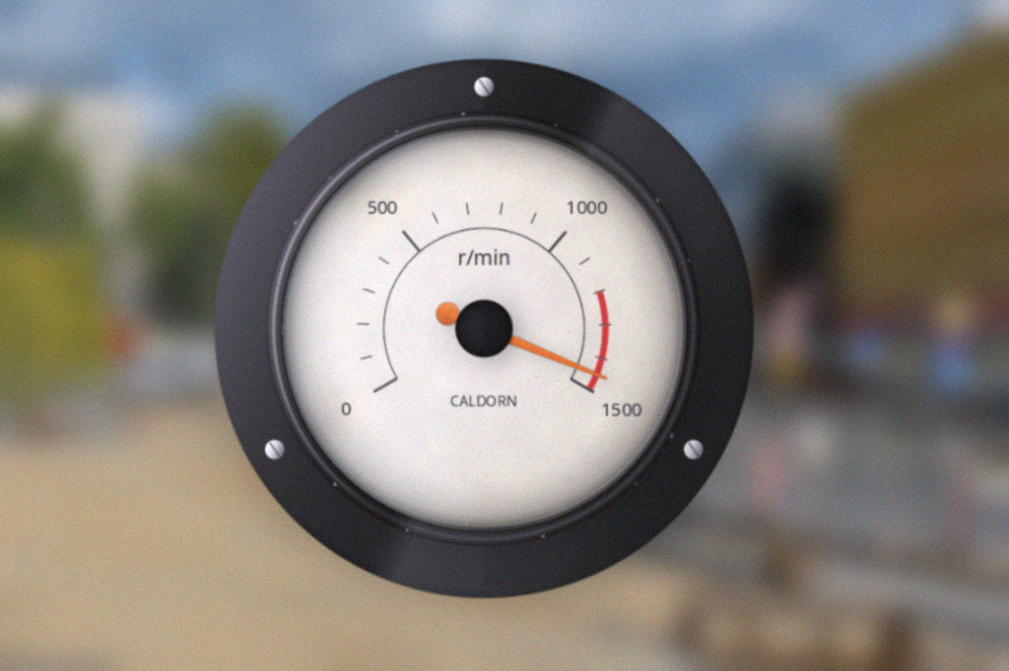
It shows 1450 rpm
